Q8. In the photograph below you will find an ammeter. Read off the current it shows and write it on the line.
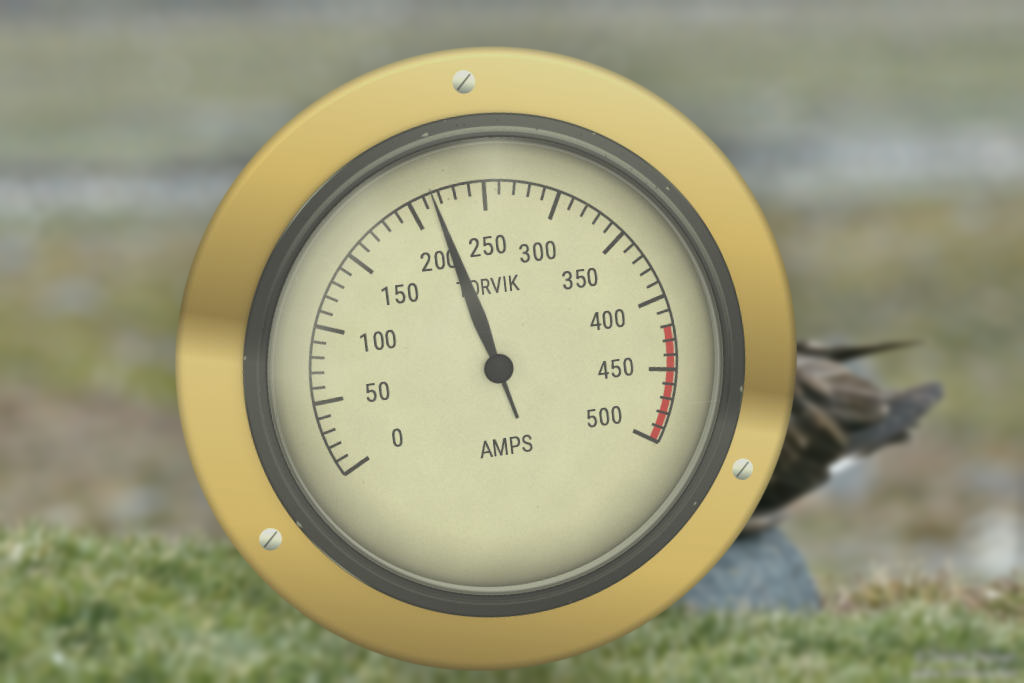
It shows 215 A
